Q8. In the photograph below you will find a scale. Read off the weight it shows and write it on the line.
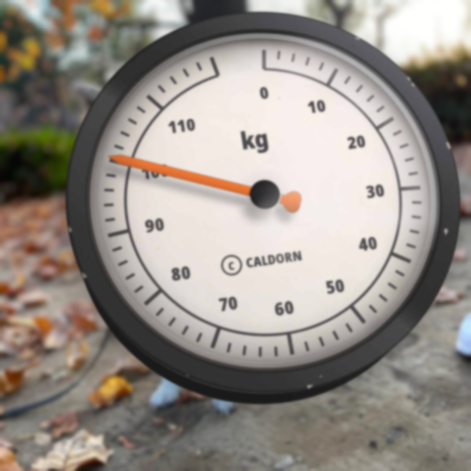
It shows 100 kg
